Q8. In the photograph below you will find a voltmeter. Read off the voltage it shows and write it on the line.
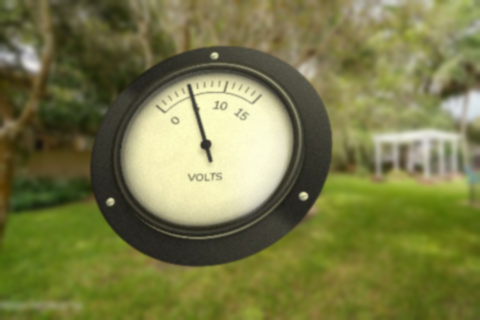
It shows 5 V
